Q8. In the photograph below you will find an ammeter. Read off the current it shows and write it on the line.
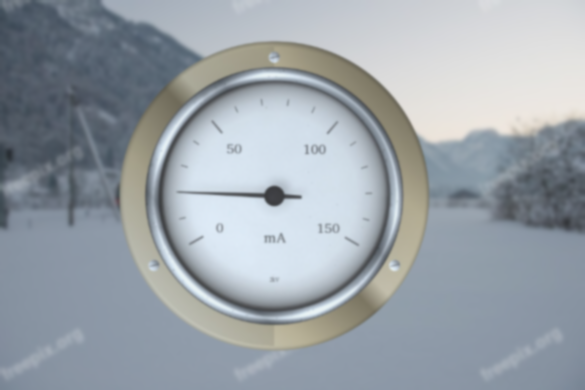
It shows 20 mA
